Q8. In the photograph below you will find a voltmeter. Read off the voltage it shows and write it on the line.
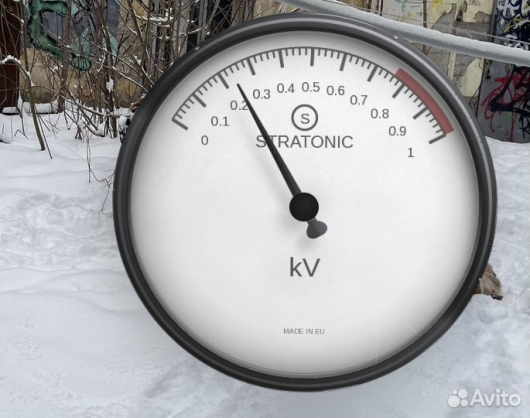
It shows 0.24 kV
